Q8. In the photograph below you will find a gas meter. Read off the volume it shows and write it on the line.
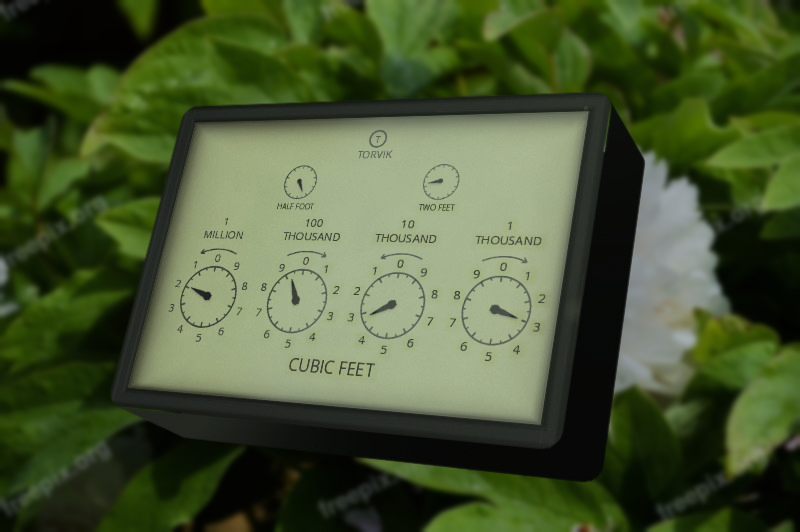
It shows 193300 ft³
